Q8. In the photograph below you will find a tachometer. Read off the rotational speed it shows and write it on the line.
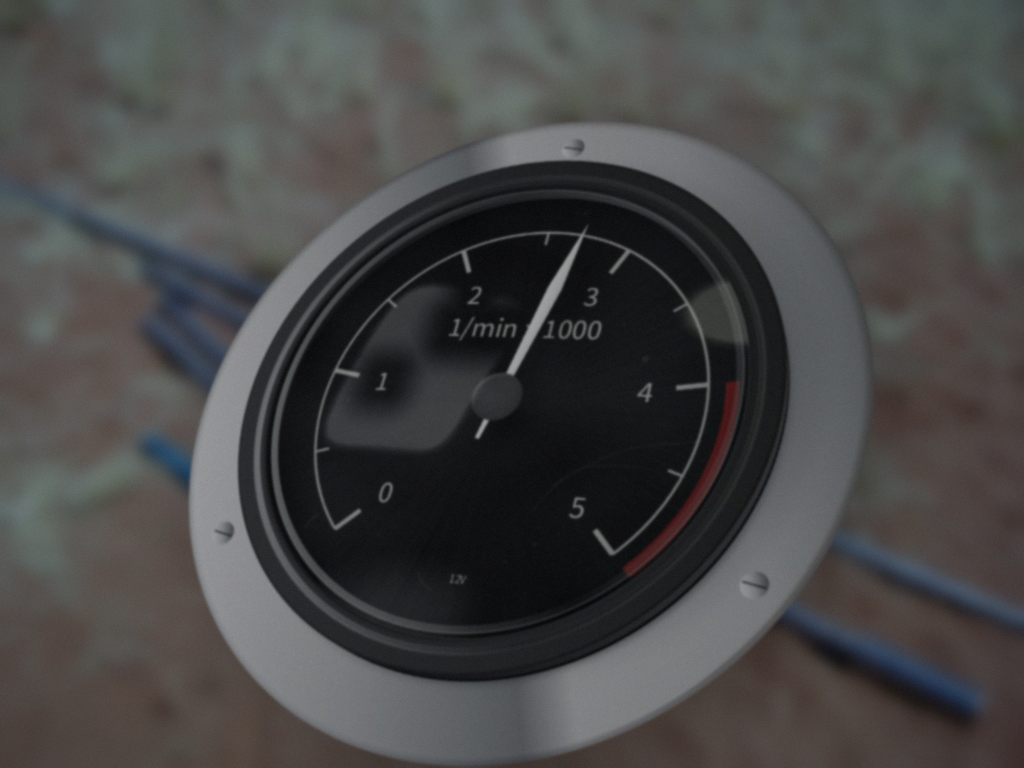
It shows 2750 rpm
